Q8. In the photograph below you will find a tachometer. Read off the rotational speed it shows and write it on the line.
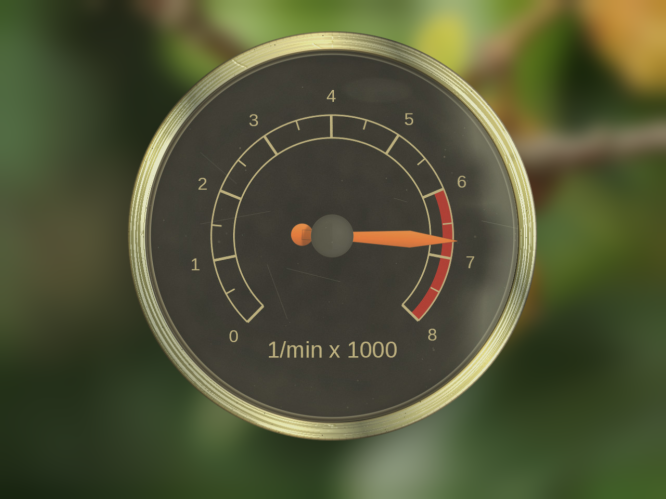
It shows 6750 rpm
